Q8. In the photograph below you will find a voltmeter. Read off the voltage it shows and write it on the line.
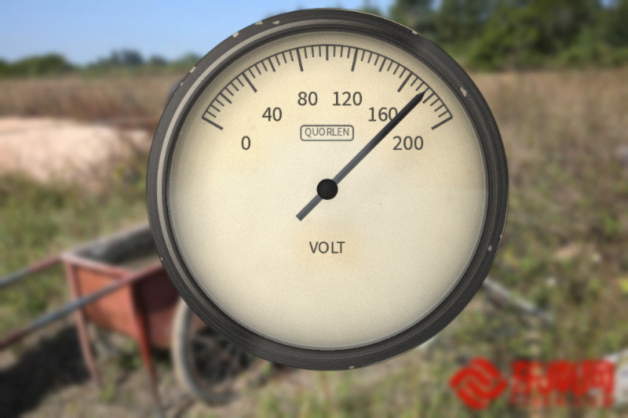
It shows 175 V
